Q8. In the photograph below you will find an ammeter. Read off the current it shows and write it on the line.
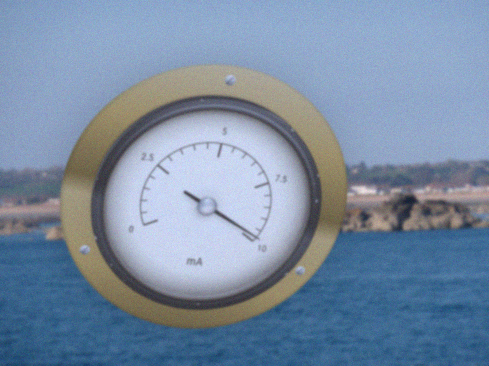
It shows 9.75 mA
